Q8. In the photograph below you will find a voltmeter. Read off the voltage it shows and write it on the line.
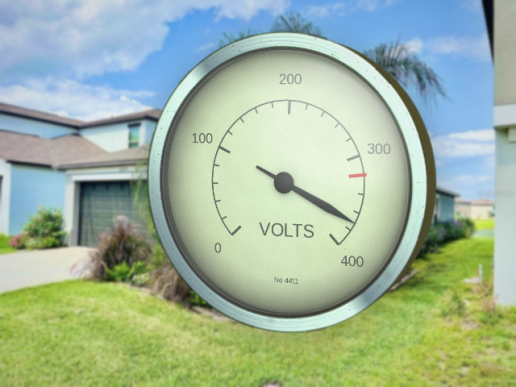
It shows 370 V
